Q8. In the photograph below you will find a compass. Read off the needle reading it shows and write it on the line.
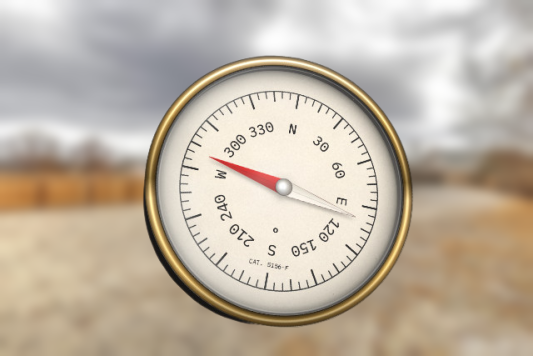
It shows 280 °
